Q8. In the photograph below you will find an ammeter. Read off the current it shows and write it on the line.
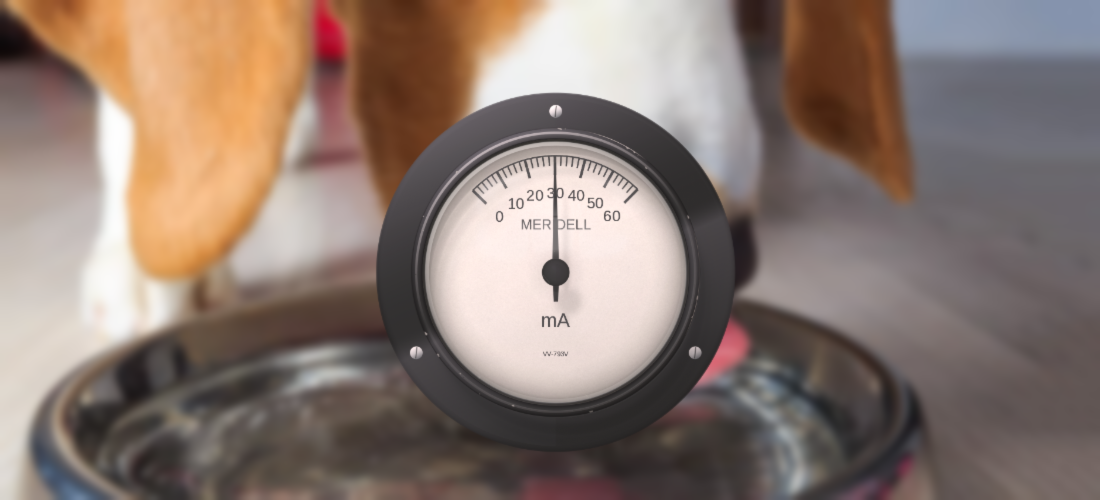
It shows 30 mA
